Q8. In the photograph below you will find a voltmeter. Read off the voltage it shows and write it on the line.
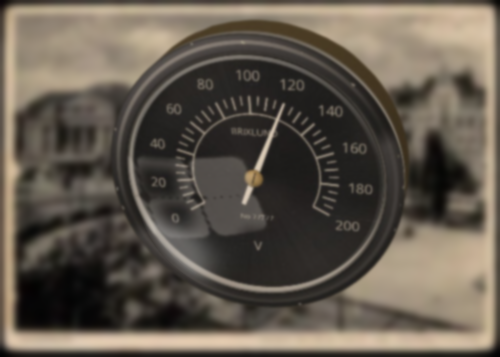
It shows 120 V
